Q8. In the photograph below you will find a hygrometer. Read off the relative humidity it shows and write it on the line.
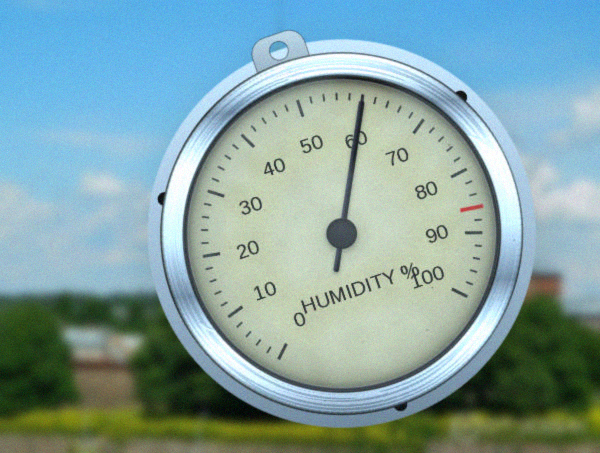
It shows 60 %
